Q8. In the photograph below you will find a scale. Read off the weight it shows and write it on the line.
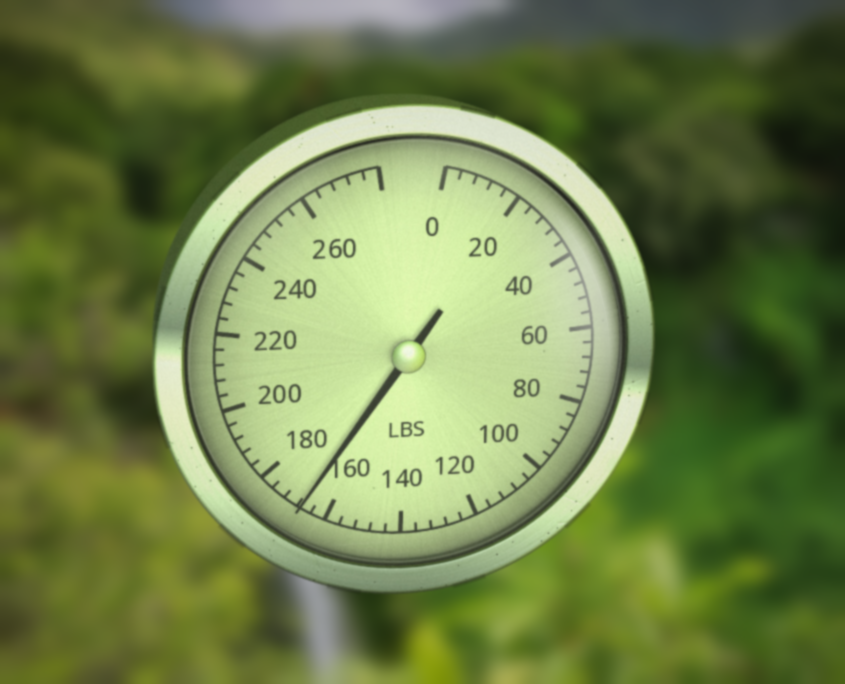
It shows 168 lb
